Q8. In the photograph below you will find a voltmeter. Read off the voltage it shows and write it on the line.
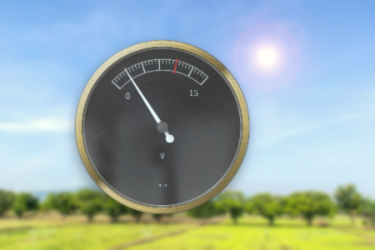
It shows 2.5 V
